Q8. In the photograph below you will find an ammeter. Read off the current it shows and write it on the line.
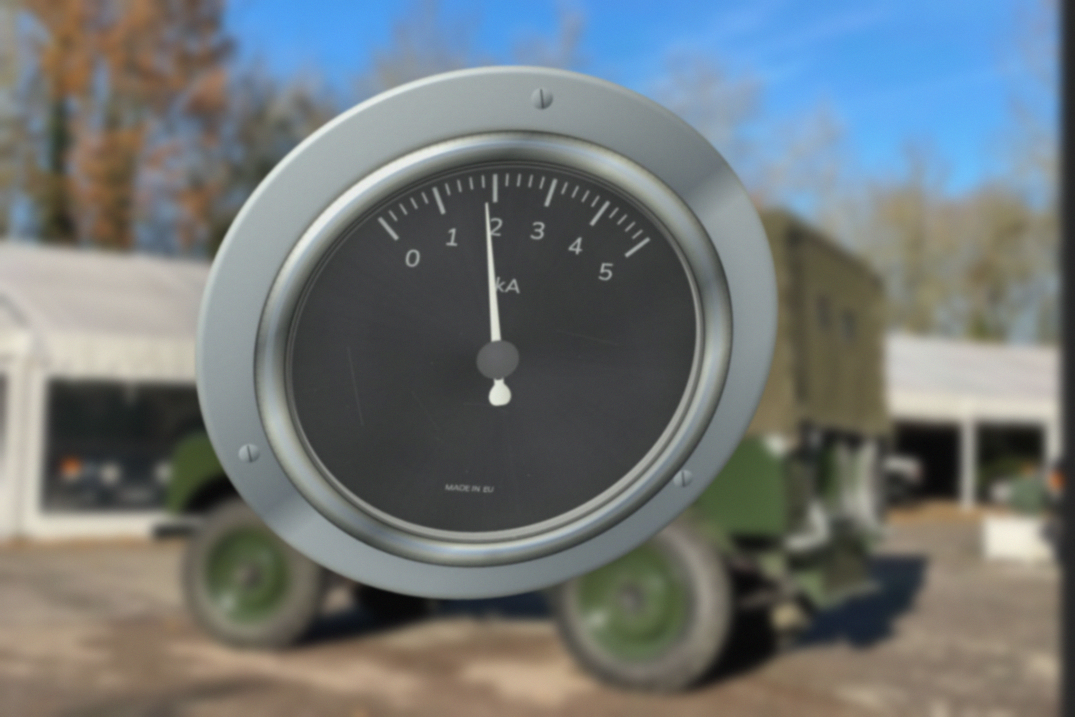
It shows 1.8 kA
